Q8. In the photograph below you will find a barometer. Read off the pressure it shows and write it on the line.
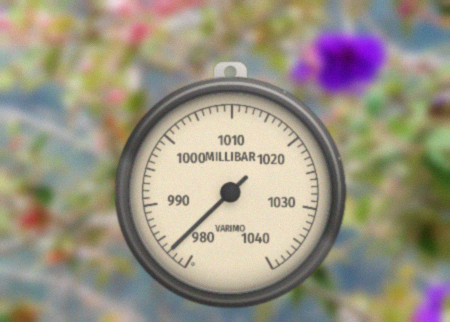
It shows 983 mbar
